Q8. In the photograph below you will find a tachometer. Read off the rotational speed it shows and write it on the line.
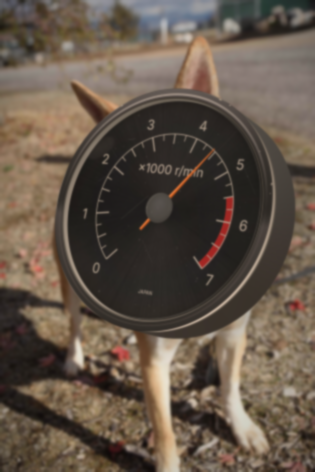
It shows 4500 rpm
